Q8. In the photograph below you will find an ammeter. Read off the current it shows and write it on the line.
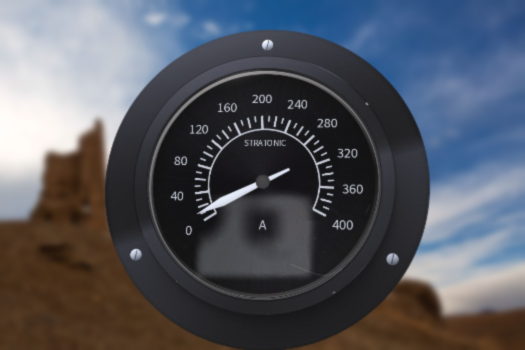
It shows 10 A
